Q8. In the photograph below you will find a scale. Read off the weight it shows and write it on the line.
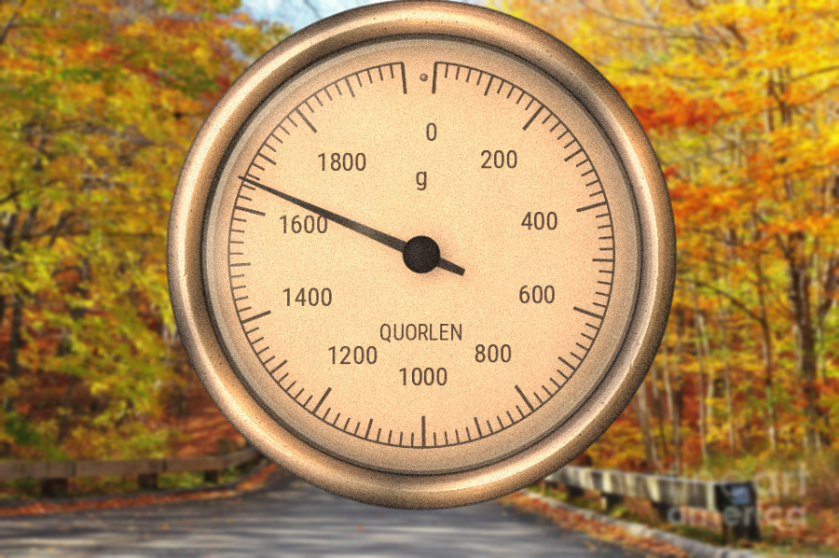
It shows 1650 g
